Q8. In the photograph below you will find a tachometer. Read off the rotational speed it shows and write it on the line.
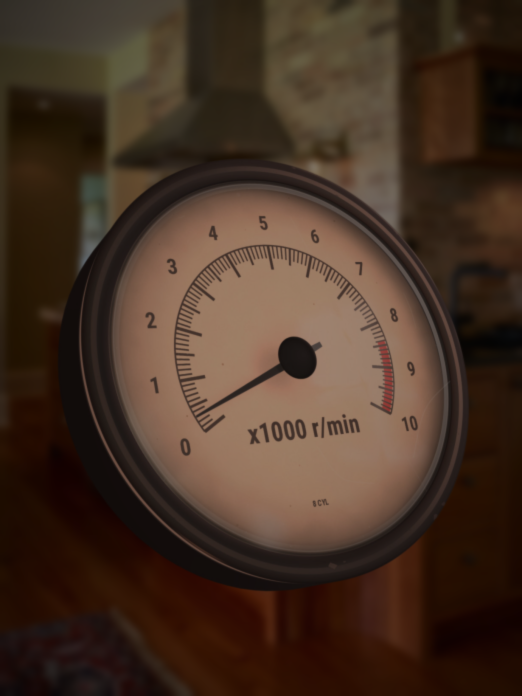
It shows 300 rpm
